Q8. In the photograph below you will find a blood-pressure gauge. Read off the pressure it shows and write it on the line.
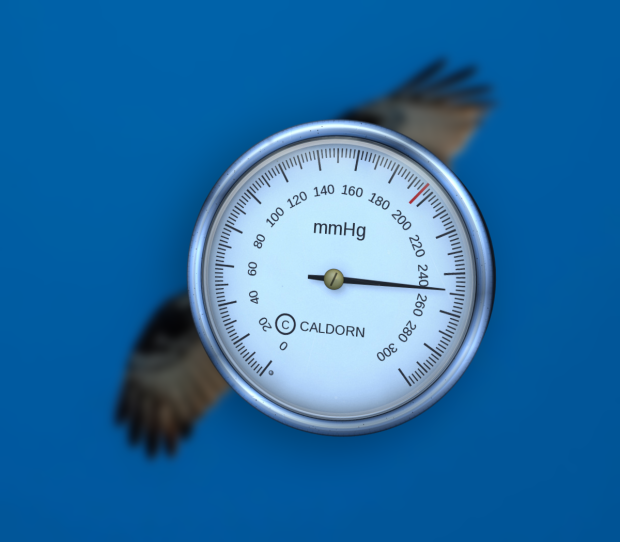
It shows 248 mmHg
